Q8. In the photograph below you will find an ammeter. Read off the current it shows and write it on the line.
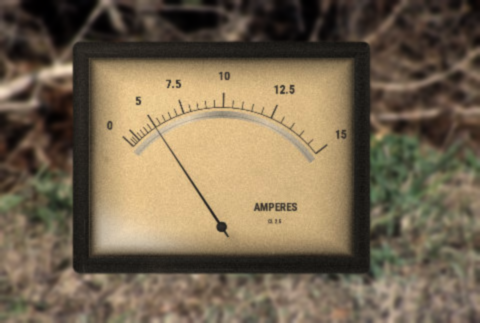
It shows 5 A
